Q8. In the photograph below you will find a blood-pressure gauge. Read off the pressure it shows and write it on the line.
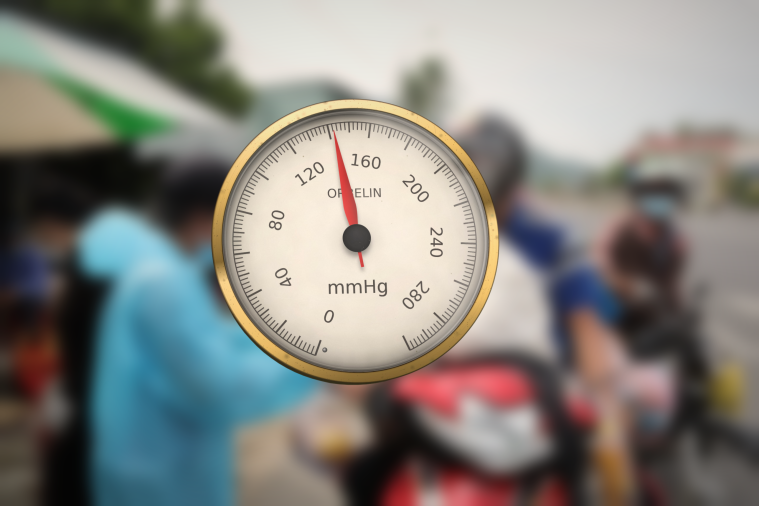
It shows 142 mmHg
